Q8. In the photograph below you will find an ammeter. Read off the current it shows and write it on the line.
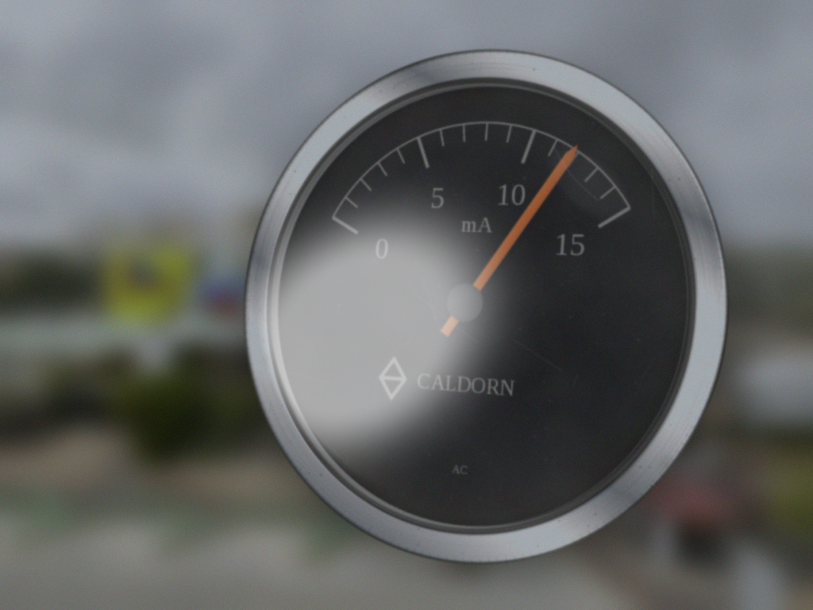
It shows 12 mA
